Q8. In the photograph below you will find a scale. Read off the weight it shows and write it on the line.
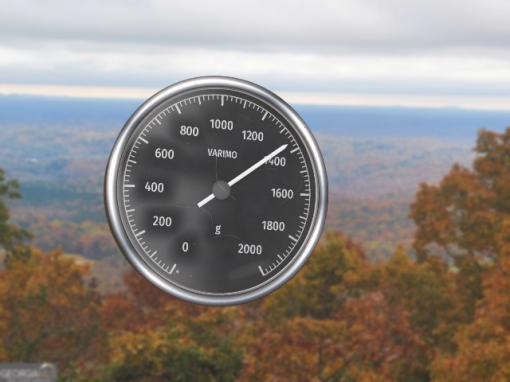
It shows 1360 g
